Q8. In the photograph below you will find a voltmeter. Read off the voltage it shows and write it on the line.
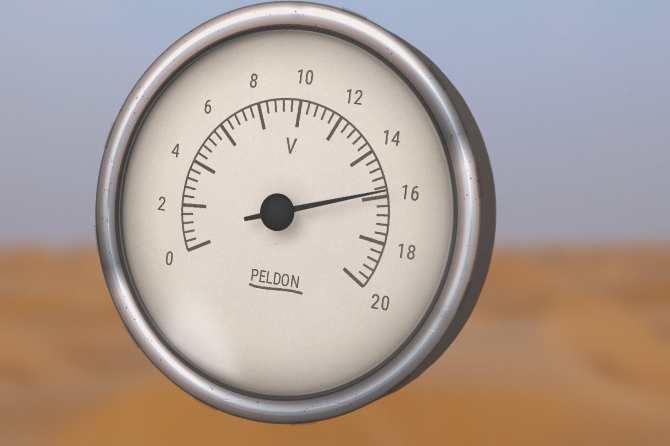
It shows 15.8 V
